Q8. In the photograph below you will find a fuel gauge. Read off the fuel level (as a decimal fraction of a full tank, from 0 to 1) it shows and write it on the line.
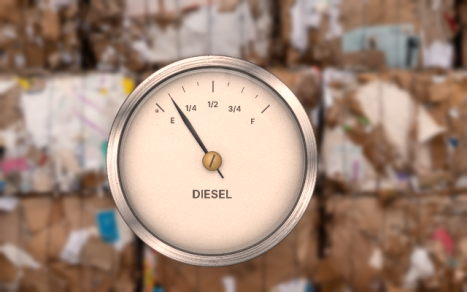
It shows 0.125
